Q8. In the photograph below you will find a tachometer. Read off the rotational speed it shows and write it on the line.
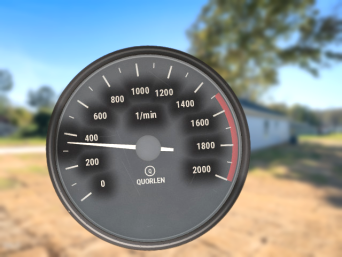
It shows 350 rpm
